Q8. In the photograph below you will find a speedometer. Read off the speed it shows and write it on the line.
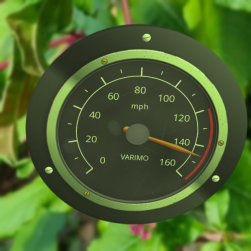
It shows 145 mph
